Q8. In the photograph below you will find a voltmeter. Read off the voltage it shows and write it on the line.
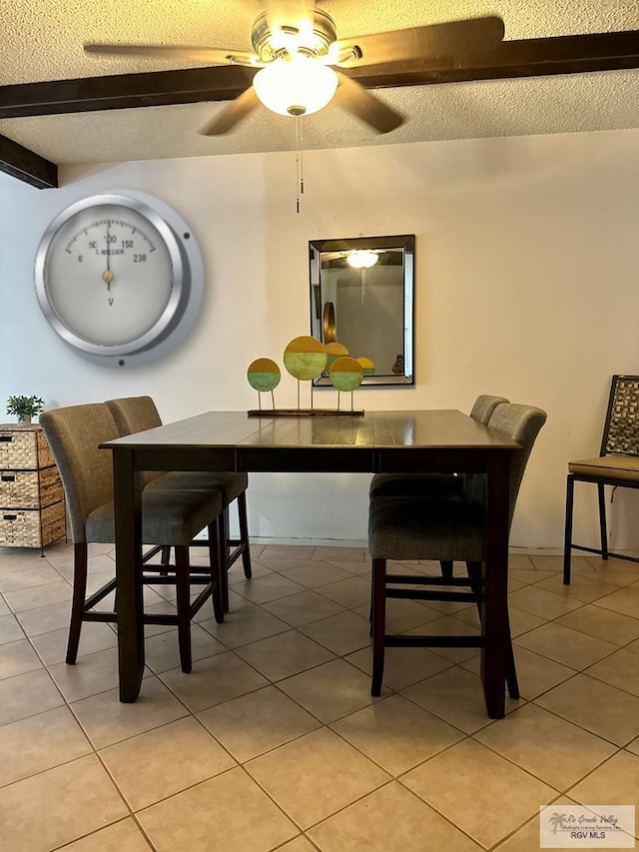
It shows 100 V
